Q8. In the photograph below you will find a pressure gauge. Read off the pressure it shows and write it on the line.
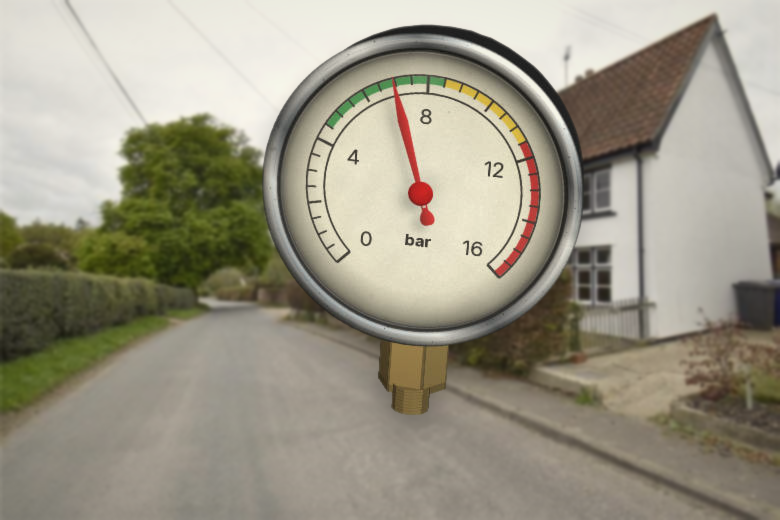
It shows 7 bar
